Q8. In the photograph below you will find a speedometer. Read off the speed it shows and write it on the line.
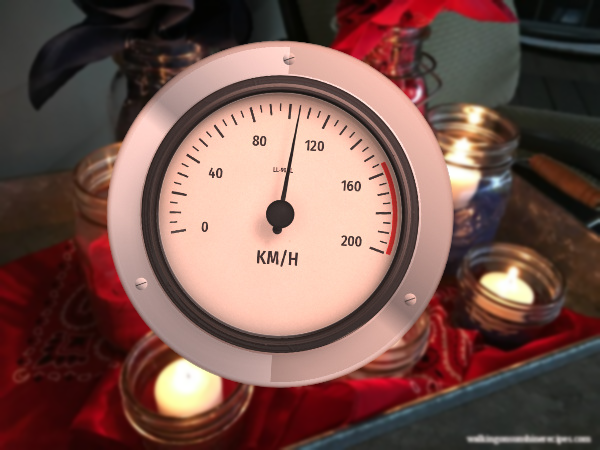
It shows 105 km/h
